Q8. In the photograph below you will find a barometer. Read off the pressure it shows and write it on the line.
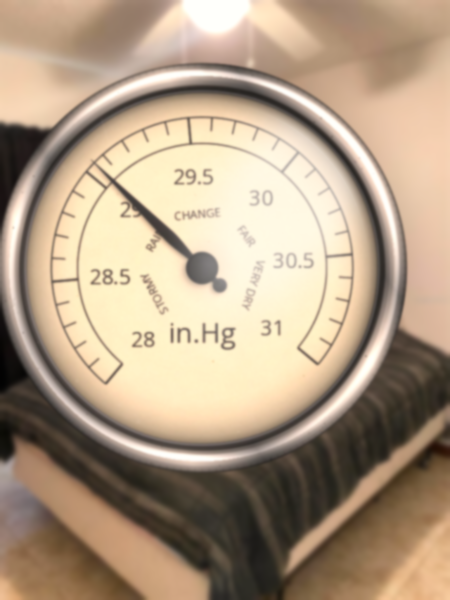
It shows 29.05 inHg
